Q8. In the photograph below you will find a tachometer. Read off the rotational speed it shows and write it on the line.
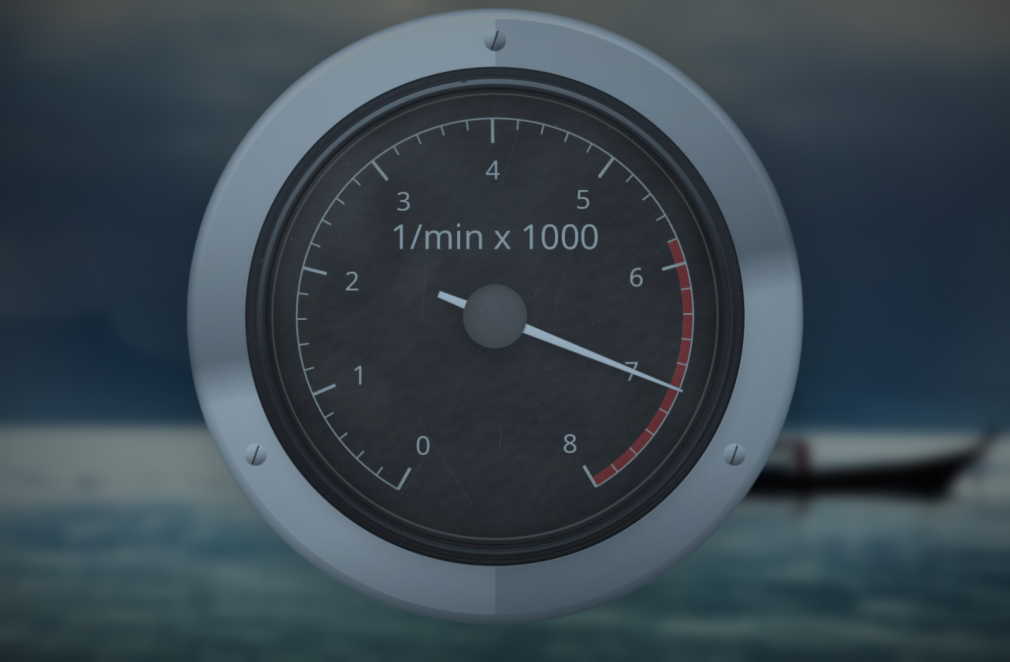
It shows 7000 rpm
